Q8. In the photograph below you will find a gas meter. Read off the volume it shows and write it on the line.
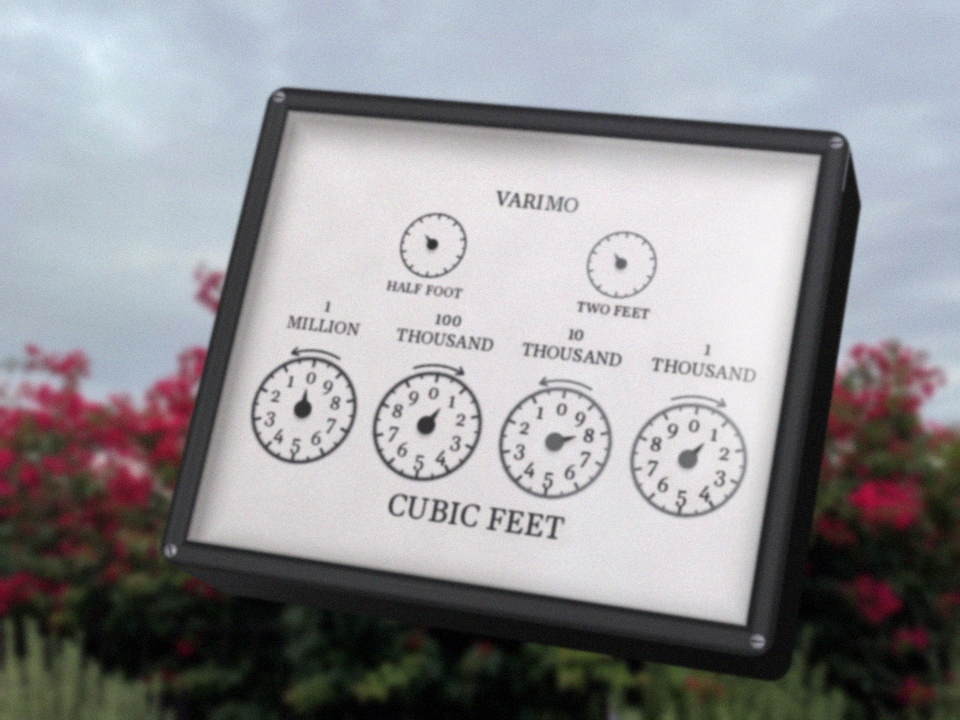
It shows 8100 ft³
